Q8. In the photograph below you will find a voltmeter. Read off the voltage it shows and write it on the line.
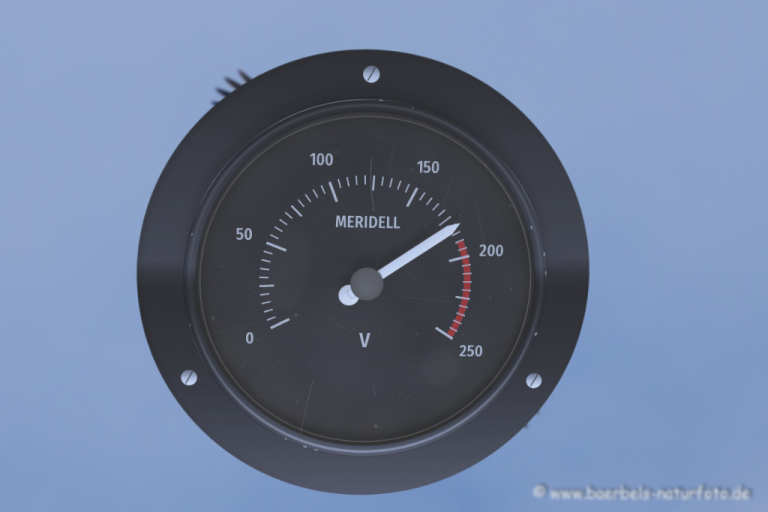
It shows 180 V
